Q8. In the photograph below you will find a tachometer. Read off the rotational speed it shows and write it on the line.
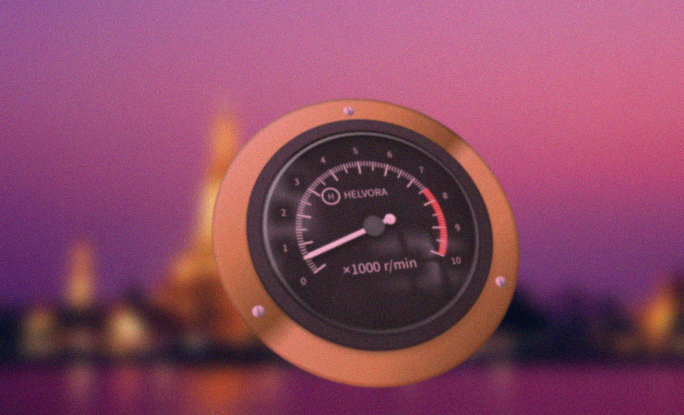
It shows 500 rpm
